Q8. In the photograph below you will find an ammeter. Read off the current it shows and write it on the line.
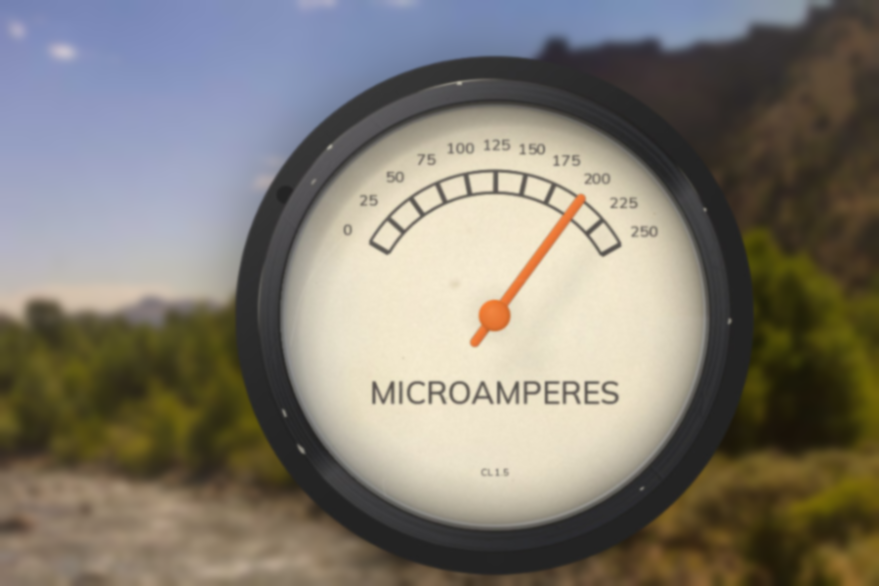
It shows 200 µA
